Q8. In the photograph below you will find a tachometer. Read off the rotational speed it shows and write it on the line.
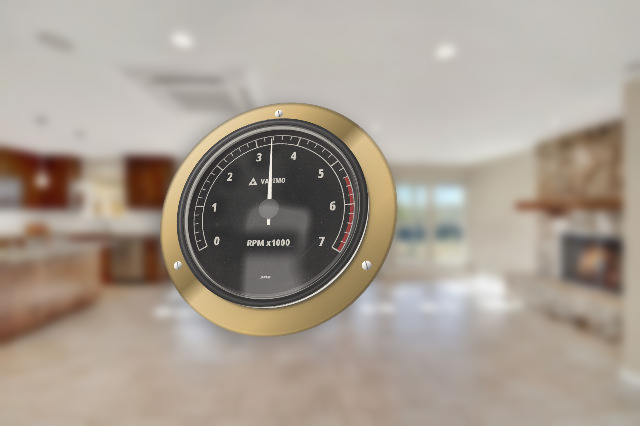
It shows 3400 rpm
